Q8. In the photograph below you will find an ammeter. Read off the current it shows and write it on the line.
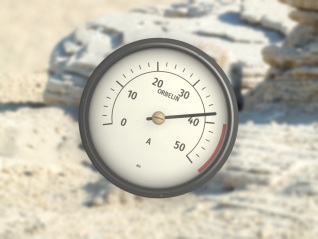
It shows 38 A
